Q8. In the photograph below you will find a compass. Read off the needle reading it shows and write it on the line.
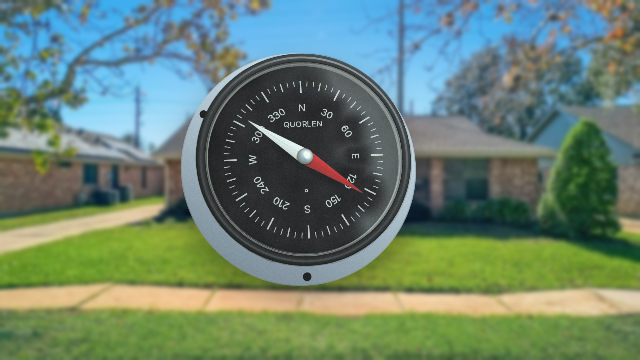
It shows 125 °
